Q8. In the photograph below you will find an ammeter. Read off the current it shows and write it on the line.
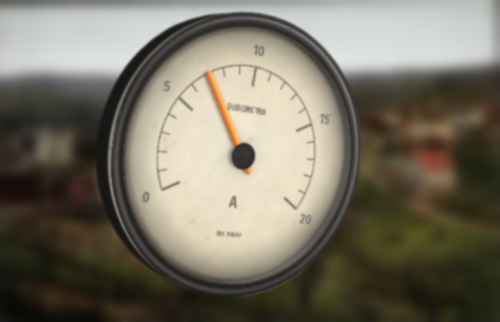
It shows 7 A
